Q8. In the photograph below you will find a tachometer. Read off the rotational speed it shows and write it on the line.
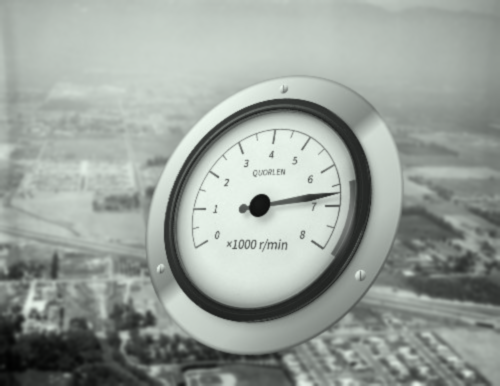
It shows 6750 rpm
